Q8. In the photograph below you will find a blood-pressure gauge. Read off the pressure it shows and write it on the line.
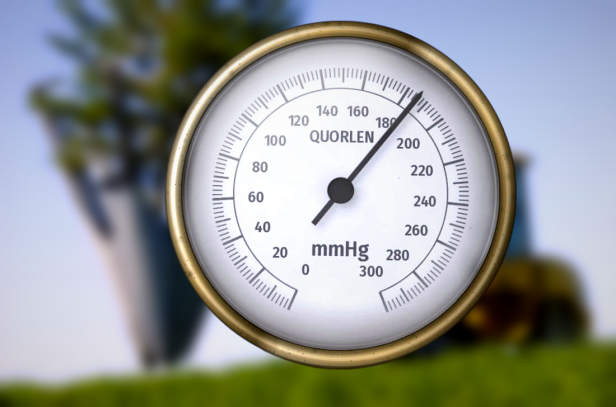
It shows 186 mmHg
